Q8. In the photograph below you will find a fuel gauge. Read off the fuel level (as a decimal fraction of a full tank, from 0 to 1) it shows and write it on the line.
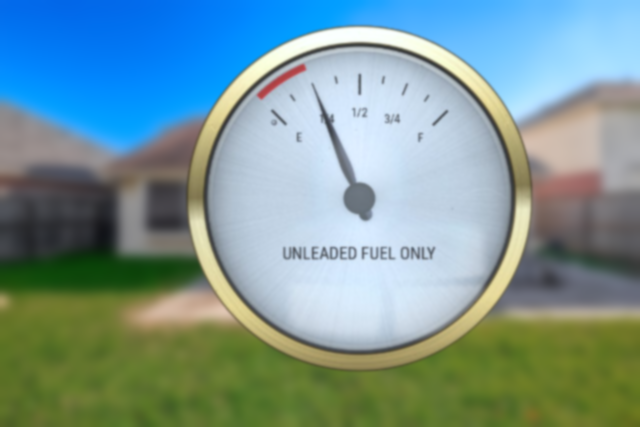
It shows 0.25
